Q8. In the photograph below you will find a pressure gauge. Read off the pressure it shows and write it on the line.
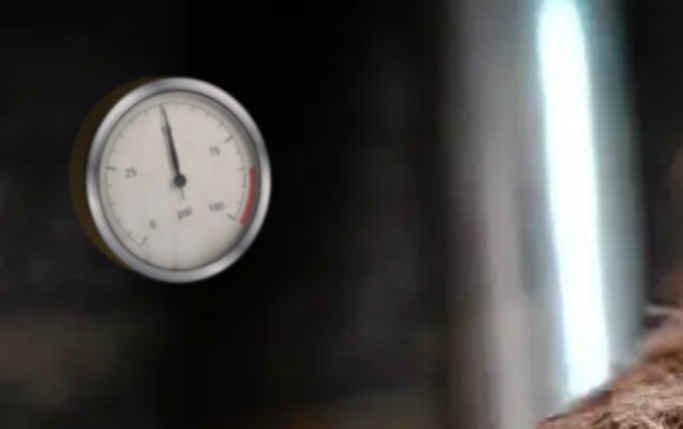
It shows 50 psi
